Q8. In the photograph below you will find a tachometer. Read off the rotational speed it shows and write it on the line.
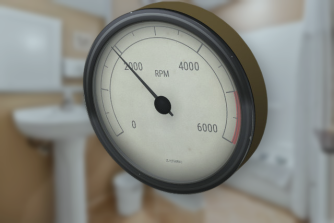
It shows 2000 rpm
